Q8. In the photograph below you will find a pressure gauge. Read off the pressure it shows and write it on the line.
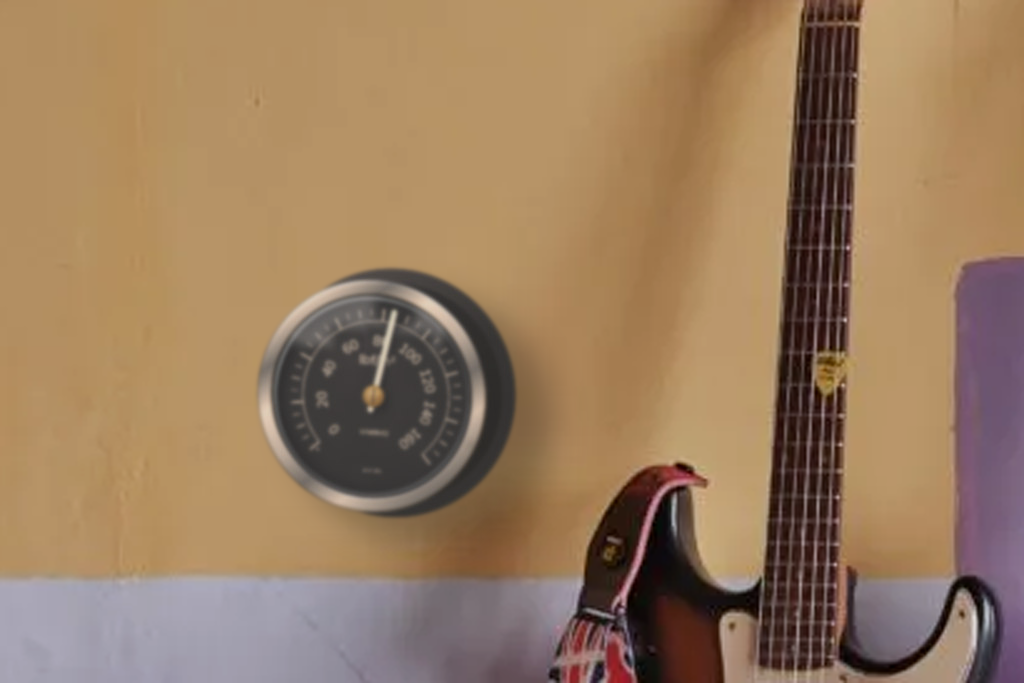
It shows 85 psi
